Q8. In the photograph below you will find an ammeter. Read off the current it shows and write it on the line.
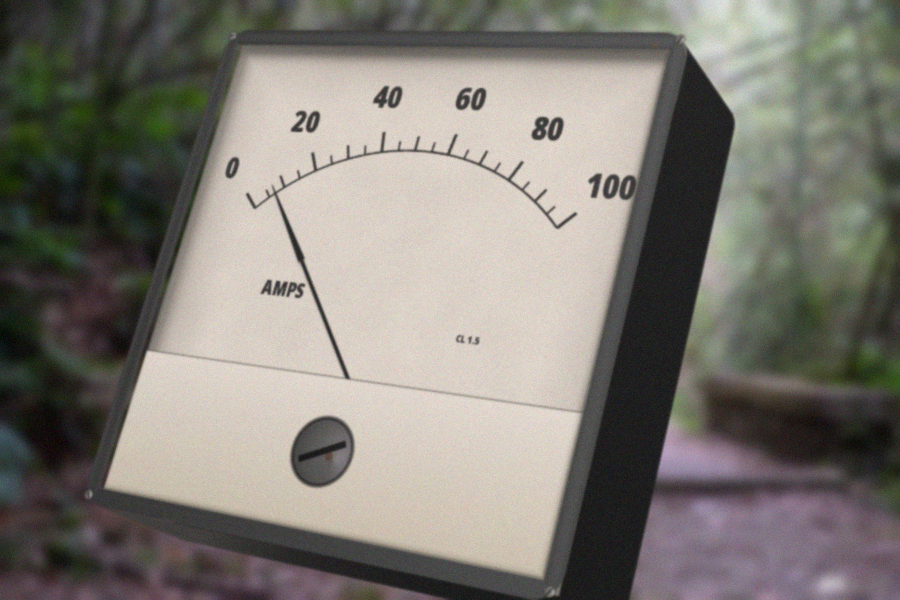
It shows 7.5 A
